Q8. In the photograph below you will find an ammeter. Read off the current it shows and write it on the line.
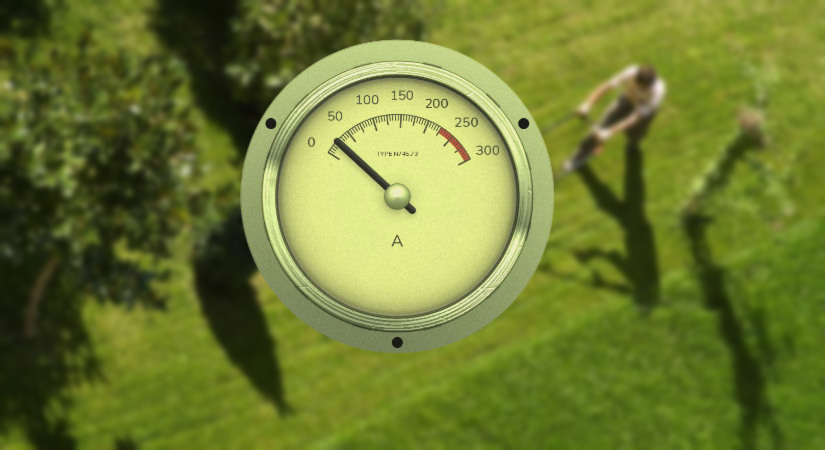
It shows 25 A
